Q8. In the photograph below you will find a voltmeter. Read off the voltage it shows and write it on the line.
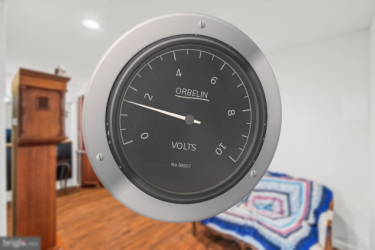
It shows 1.5 V
